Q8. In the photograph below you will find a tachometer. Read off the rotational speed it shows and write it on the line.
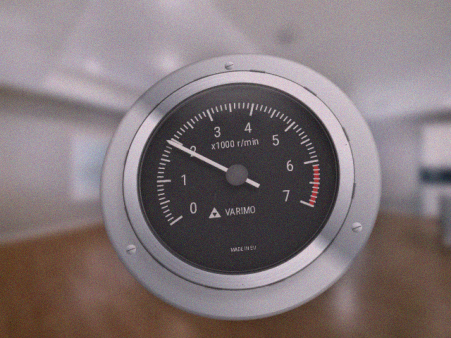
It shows 1900 rpm
